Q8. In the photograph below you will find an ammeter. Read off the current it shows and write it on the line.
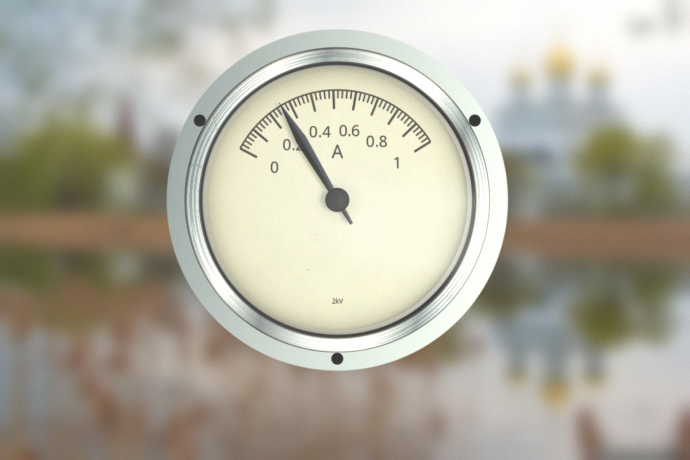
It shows 0.26 A
